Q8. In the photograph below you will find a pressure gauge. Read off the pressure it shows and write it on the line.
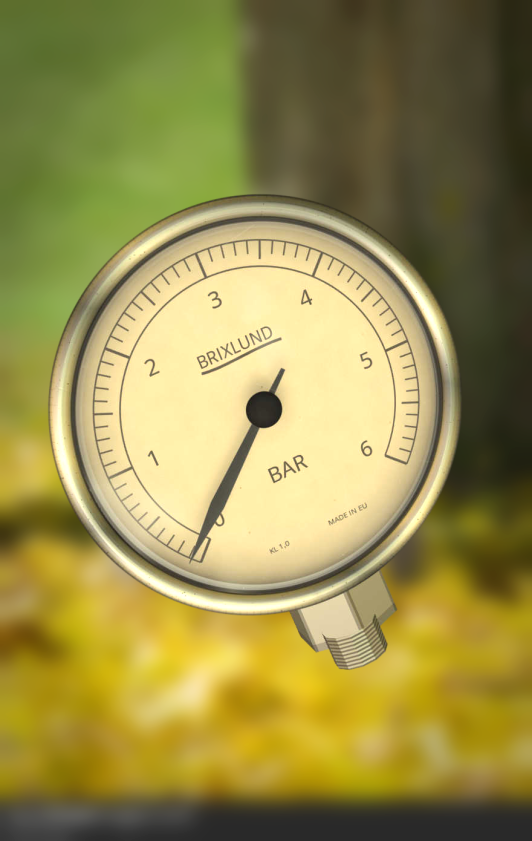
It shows 0.1 bar
